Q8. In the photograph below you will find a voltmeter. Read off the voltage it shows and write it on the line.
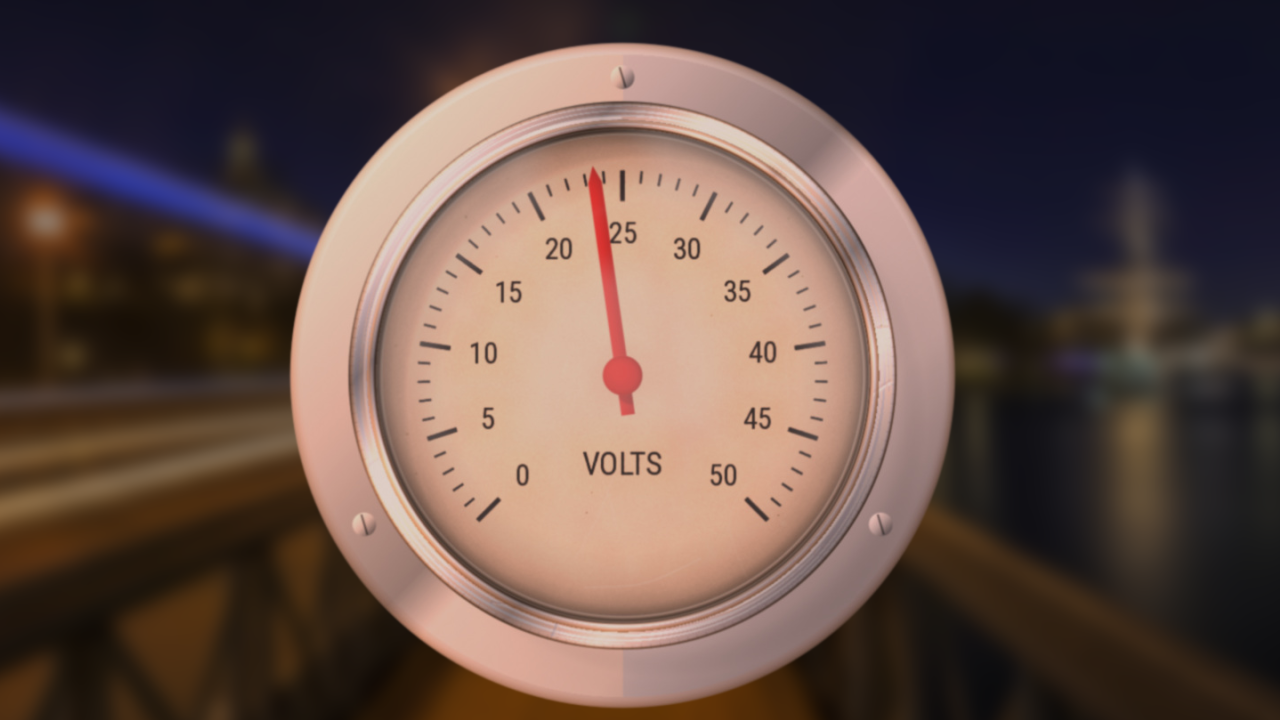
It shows 23.5 V
